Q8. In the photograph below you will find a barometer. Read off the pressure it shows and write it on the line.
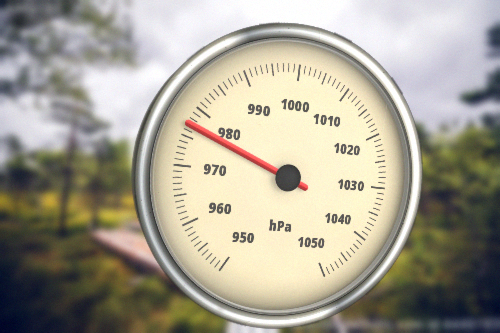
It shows 977 hPa
